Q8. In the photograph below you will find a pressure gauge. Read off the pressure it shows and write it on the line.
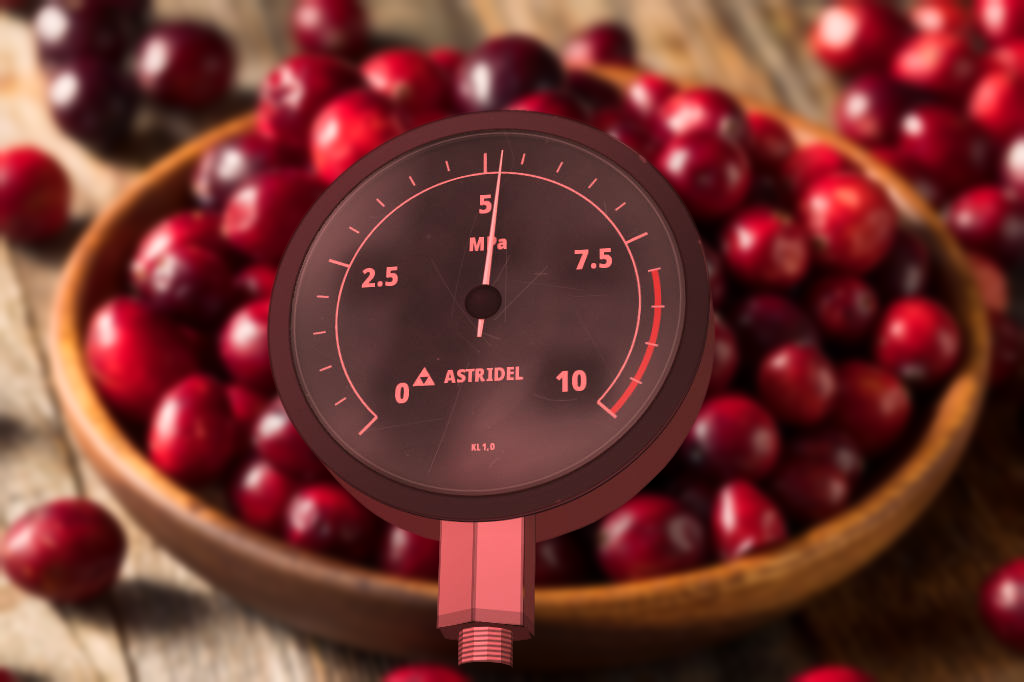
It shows 5.25 MPa
